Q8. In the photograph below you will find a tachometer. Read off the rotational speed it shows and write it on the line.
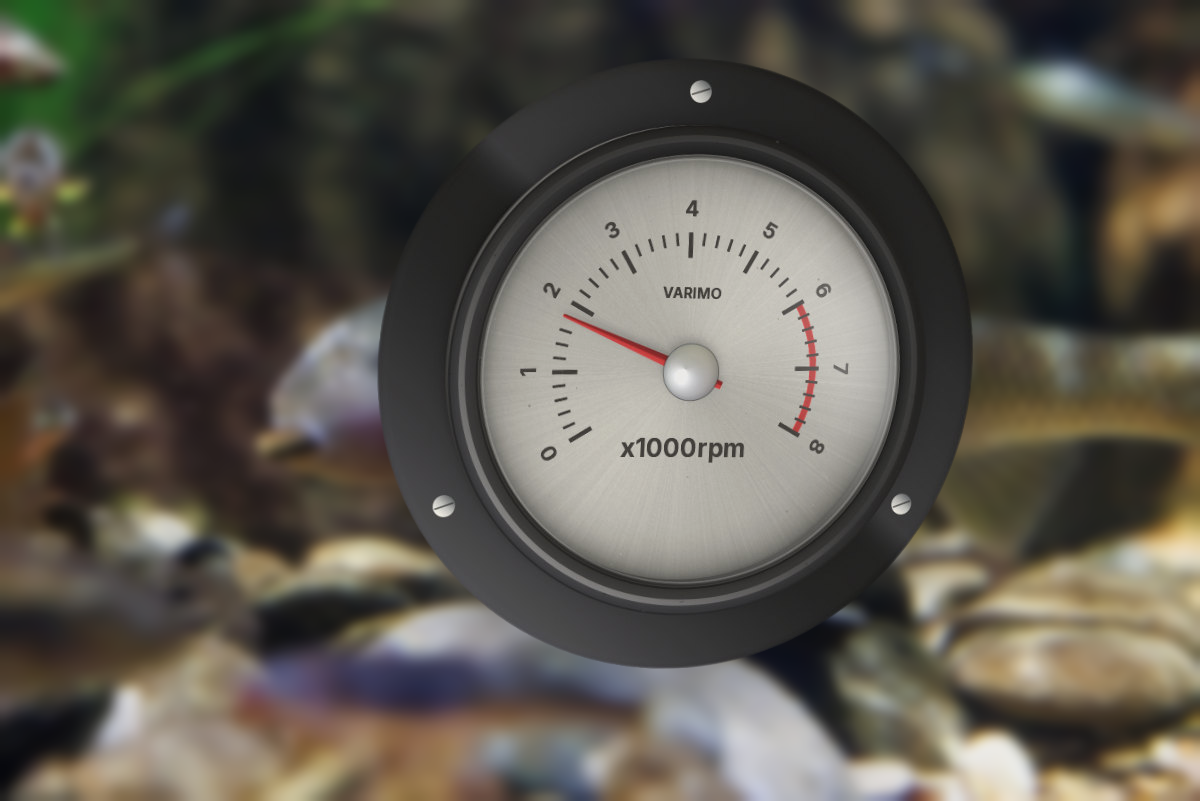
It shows 1800 rpm
